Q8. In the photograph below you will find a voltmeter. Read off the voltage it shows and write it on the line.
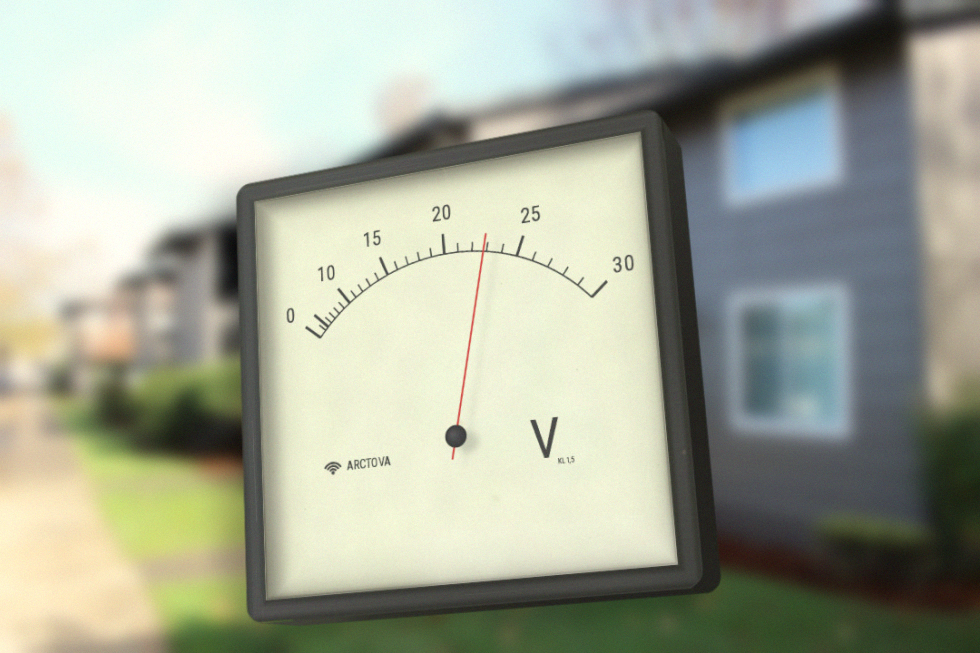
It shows 23 V
